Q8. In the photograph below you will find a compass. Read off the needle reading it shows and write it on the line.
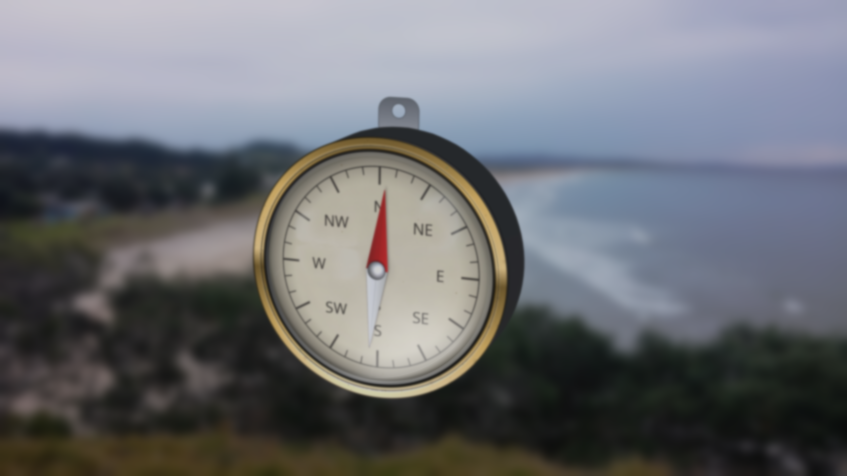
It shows 5 °
